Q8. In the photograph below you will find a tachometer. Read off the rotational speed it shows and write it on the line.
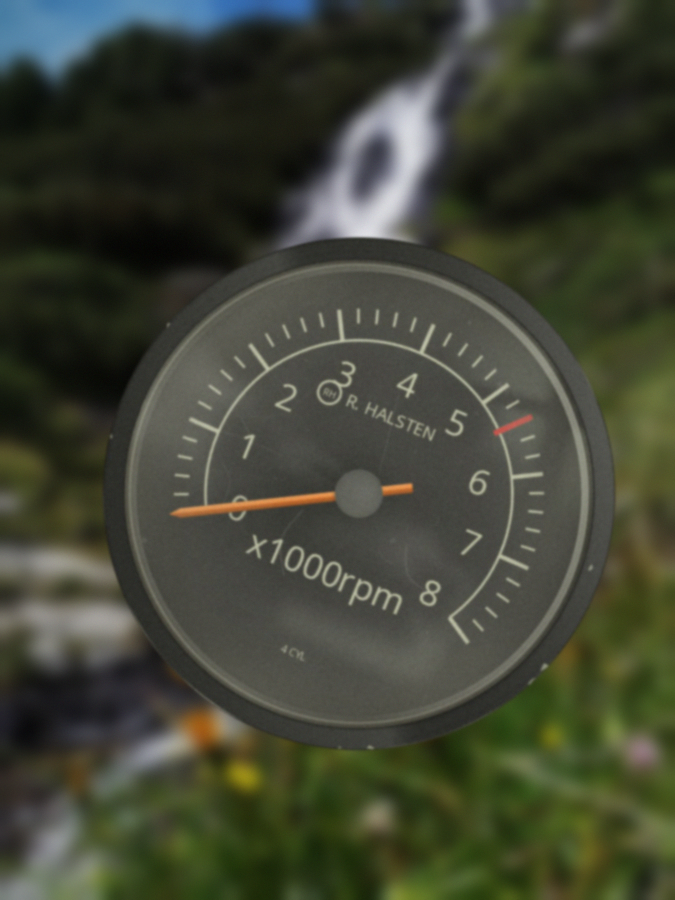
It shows 0 rpm
